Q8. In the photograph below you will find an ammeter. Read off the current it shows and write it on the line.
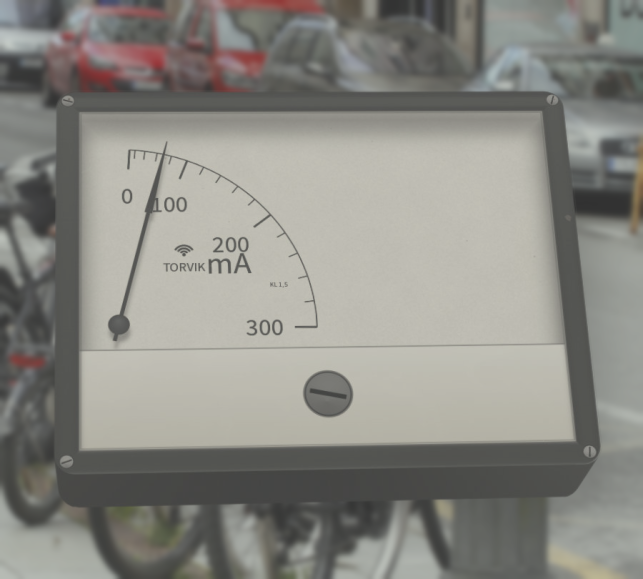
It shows 70 mA
